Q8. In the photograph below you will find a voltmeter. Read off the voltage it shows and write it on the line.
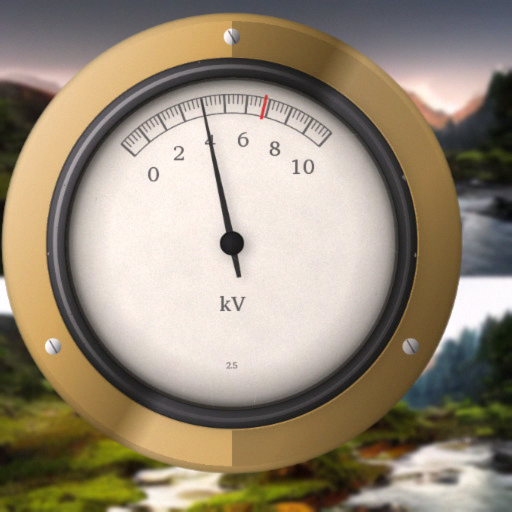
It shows 4 kV
